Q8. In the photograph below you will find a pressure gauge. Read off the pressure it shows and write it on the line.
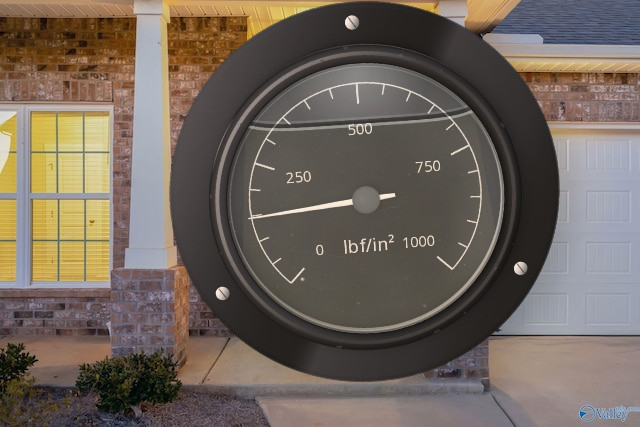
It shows 150 psi
